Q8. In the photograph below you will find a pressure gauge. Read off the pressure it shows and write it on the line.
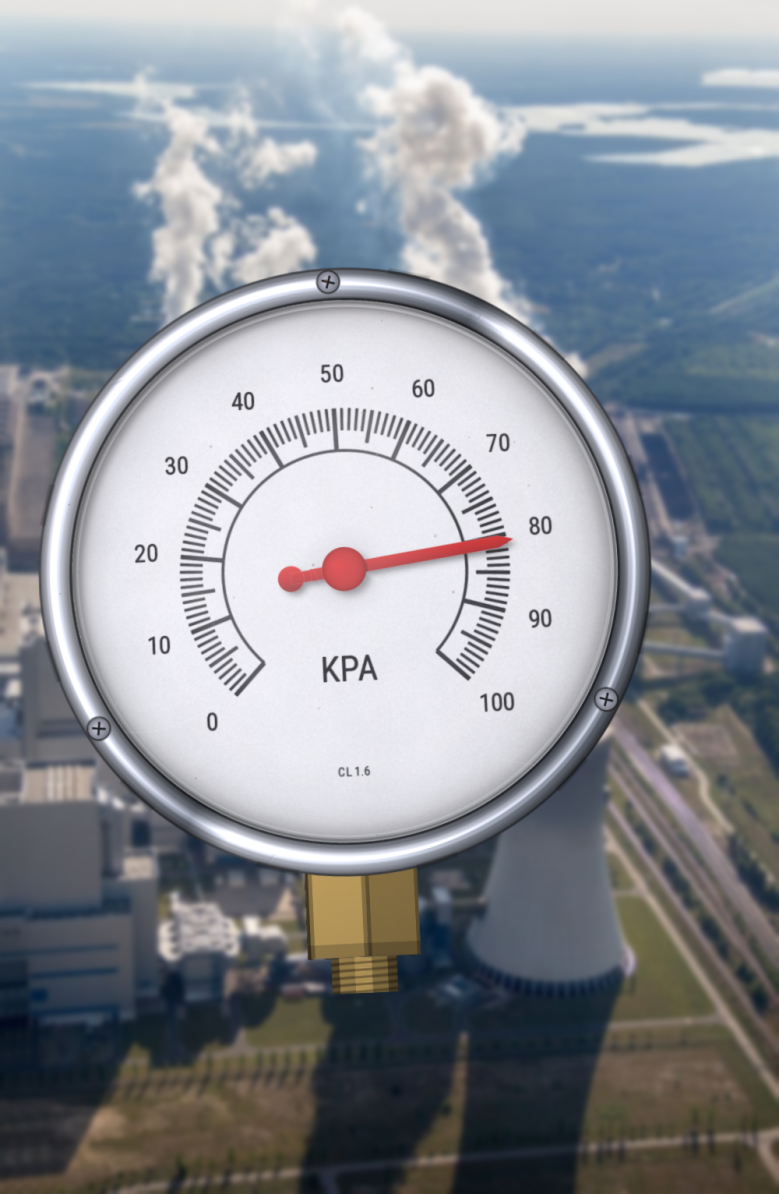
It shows 81 kPa
